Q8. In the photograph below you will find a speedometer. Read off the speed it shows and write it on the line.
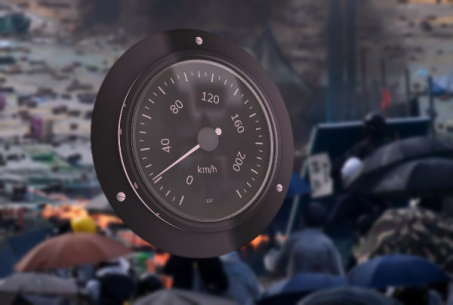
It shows 22.5 km/h
